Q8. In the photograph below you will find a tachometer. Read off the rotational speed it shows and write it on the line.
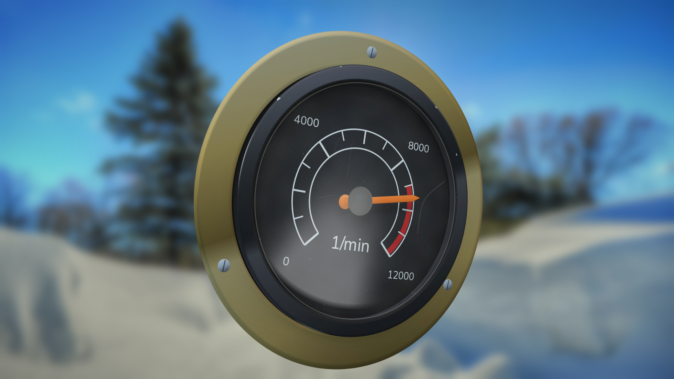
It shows 9500 rpm
